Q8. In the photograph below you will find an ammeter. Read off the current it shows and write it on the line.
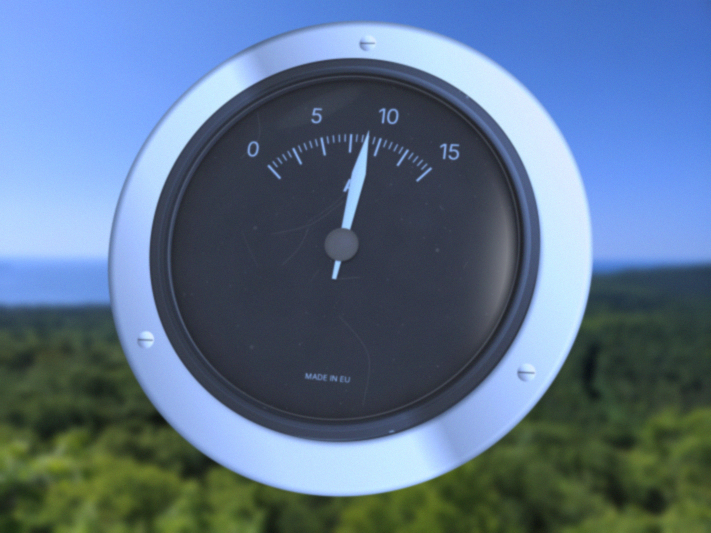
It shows 9 A
